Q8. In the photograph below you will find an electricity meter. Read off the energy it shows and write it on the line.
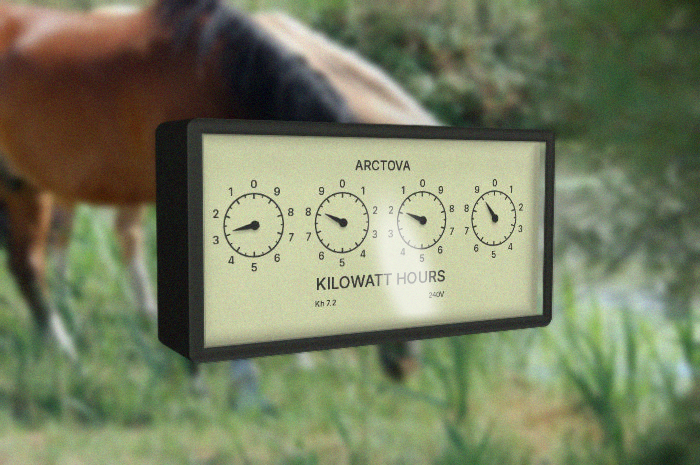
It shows 2819 kWh
